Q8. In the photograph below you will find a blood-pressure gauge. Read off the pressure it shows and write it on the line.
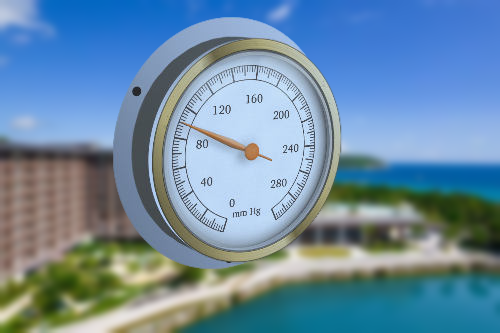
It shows 90 mmHg
